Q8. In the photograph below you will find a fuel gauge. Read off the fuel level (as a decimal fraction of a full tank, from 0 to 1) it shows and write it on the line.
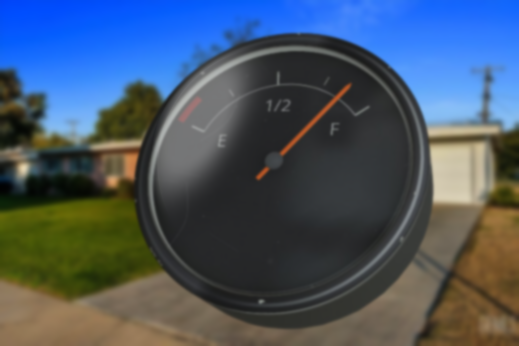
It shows 0.875
